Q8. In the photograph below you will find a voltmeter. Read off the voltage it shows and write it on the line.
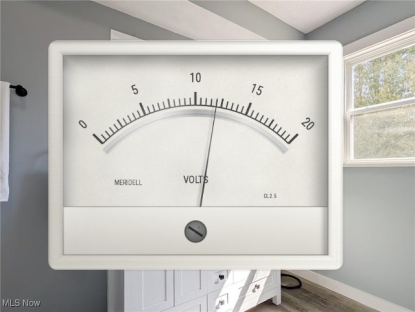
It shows 12 V
